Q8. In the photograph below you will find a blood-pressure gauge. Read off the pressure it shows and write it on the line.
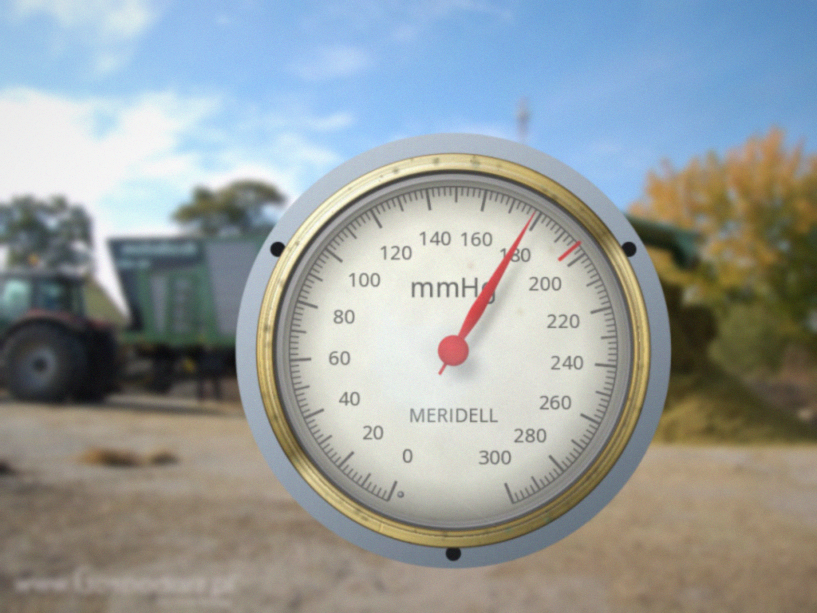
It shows 178 mmHg
